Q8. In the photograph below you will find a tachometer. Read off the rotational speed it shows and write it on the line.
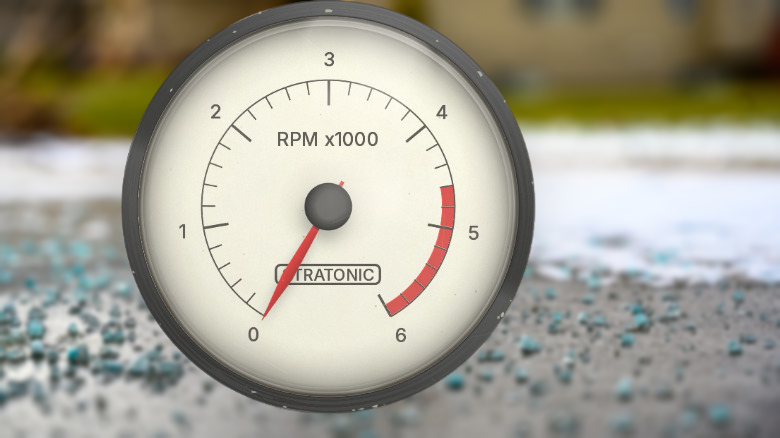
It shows 0 rpm
